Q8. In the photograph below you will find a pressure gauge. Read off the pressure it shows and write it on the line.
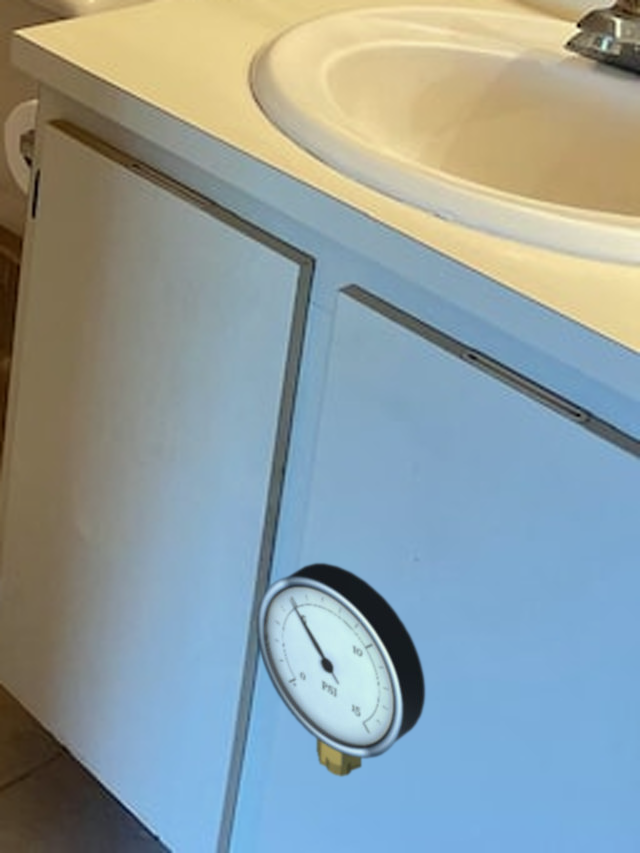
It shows 5 psi
